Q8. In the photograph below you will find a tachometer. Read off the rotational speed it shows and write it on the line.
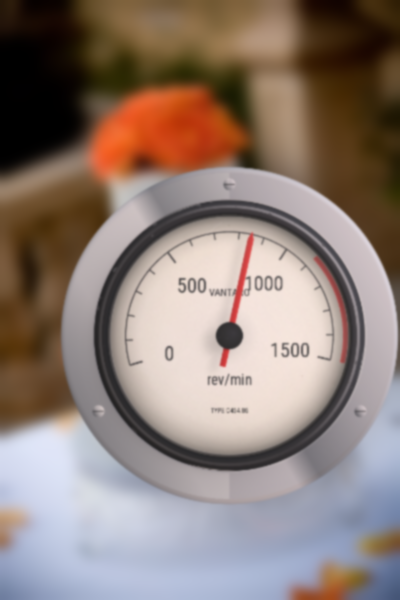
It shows 850 rpm
